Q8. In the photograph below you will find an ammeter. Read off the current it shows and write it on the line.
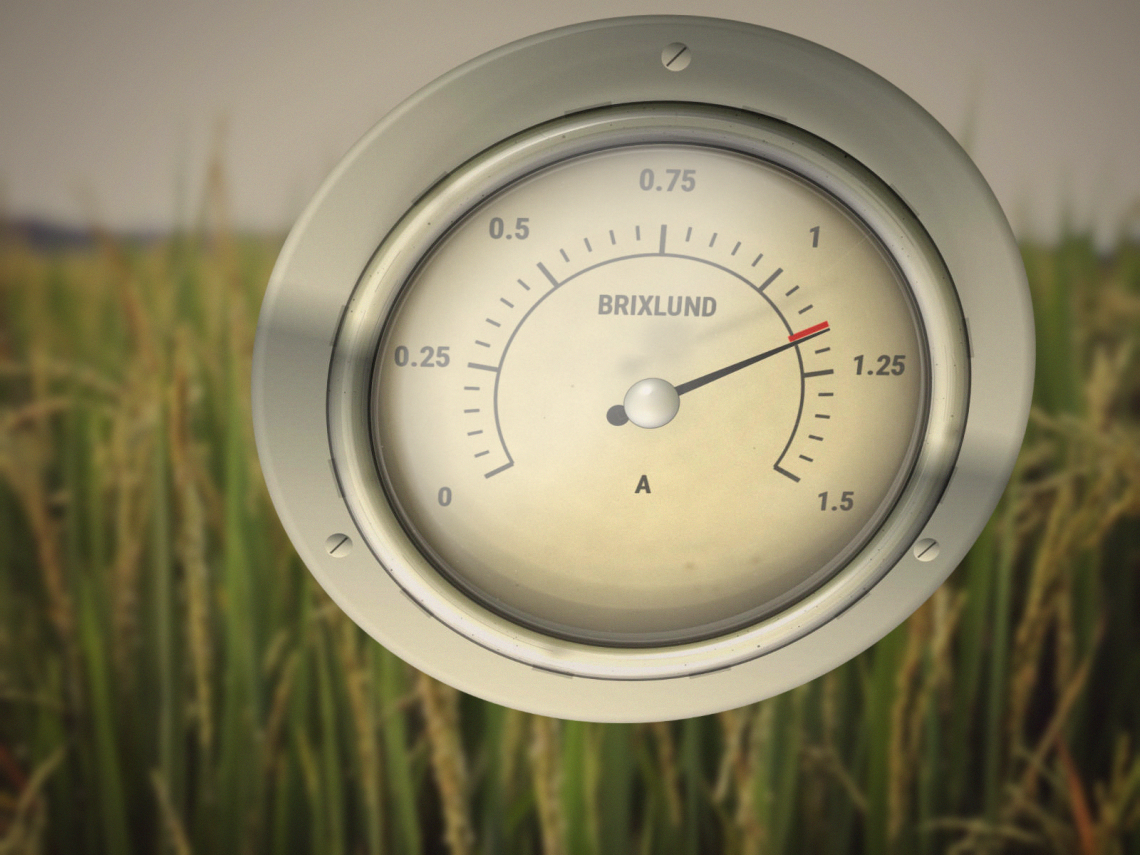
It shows 1.15 A
